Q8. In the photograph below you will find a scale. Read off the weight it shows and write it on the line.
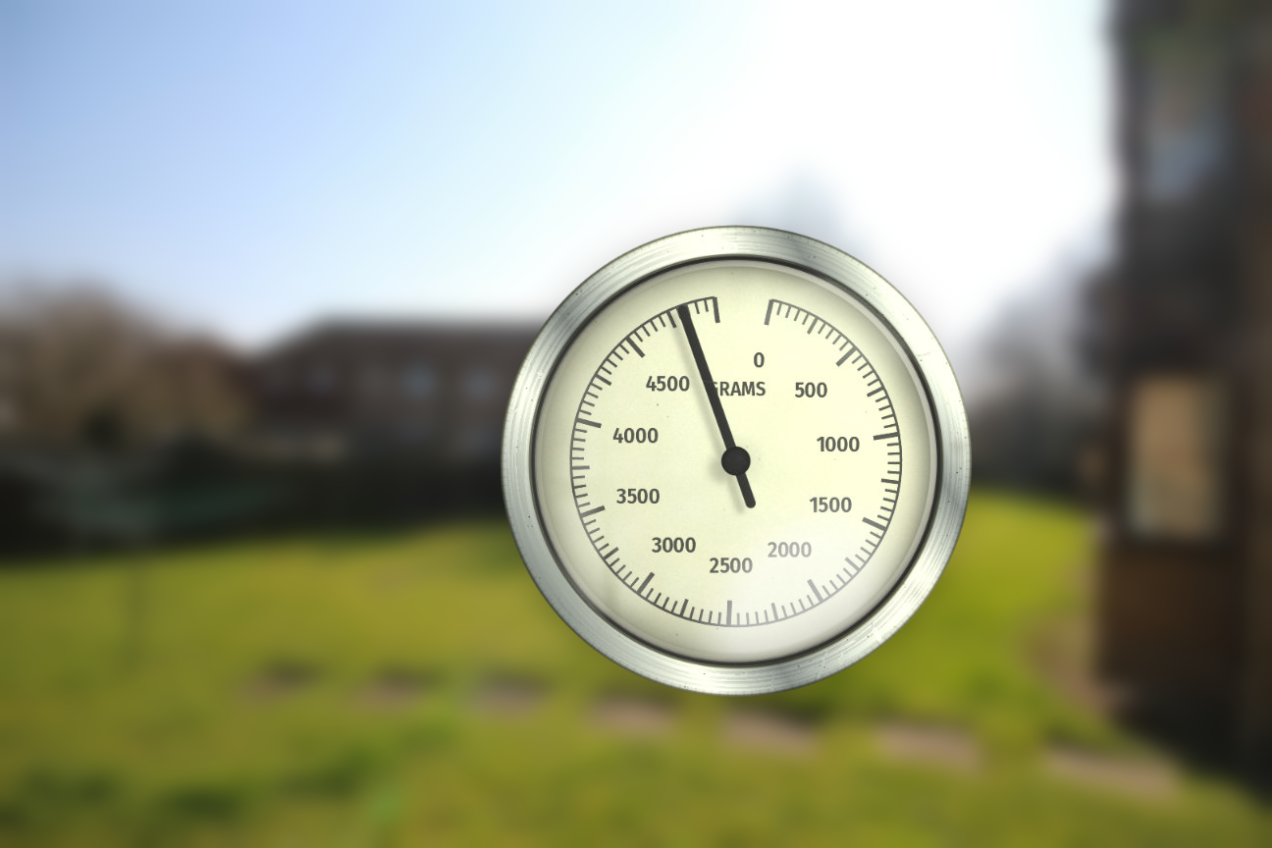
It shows 4825 g
